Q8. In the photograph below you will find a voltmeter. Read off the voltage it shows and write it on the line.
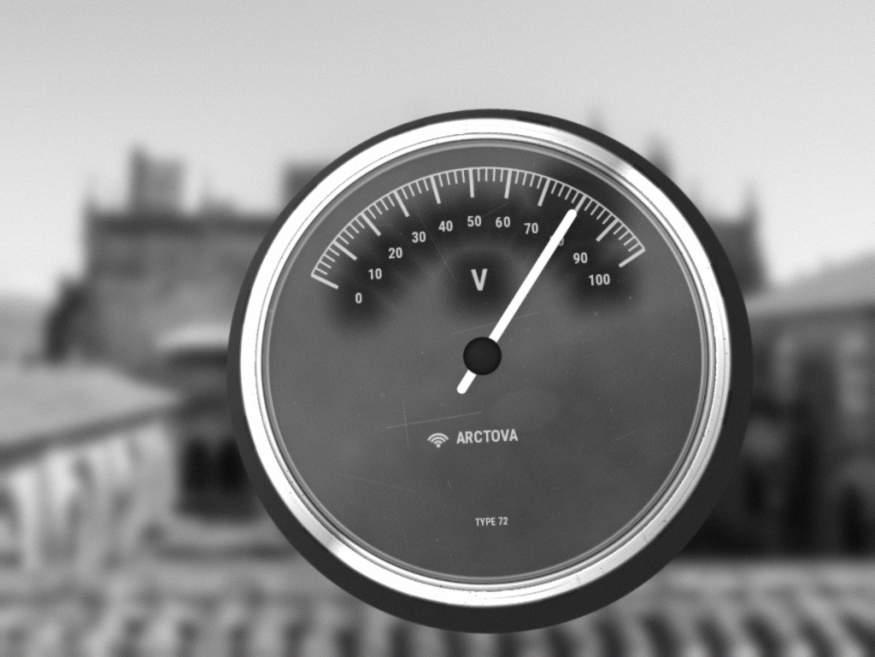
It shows 80 V
